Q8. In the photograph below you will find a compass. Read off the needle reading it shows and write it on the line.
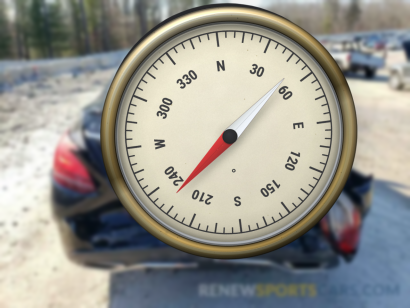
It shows 230 °
